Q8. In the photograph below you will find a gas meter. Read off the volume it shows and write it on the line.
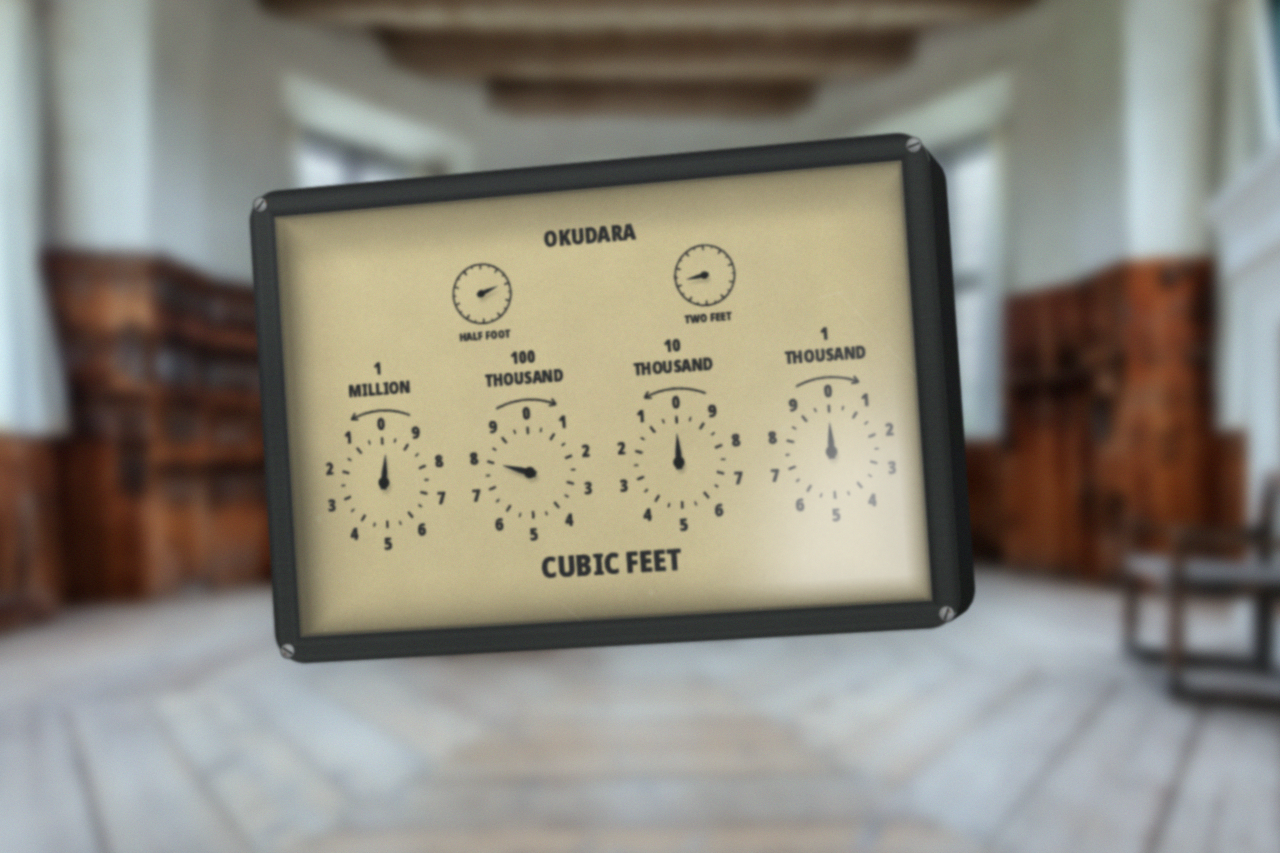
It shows 980000 ft³
